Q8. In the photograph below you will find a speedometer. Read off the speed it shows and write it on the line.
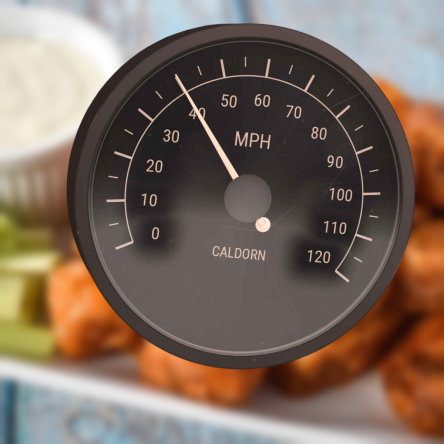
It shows 40 mph
